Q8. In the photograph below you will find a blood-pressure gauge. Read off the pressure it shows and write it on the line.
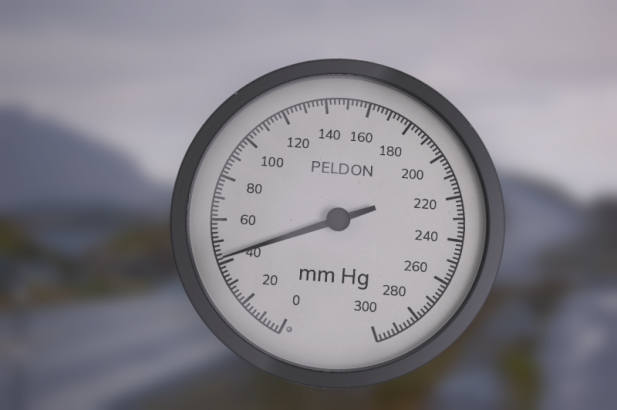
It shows 42 mmHg
